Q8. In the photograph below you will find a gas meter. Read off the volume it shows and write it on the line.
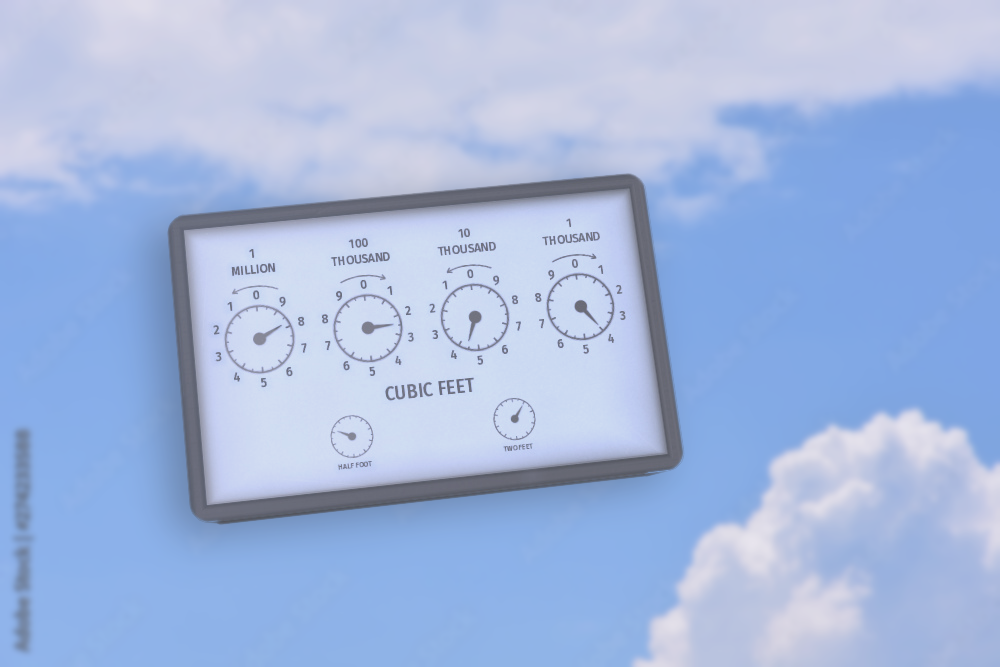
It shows 824400 ft³
